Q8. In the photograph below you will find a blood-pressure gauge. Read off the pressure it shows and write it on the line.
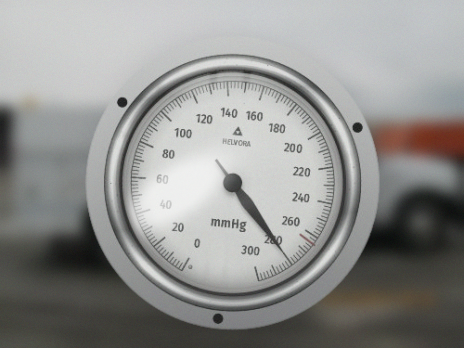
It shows 280 mmHg
